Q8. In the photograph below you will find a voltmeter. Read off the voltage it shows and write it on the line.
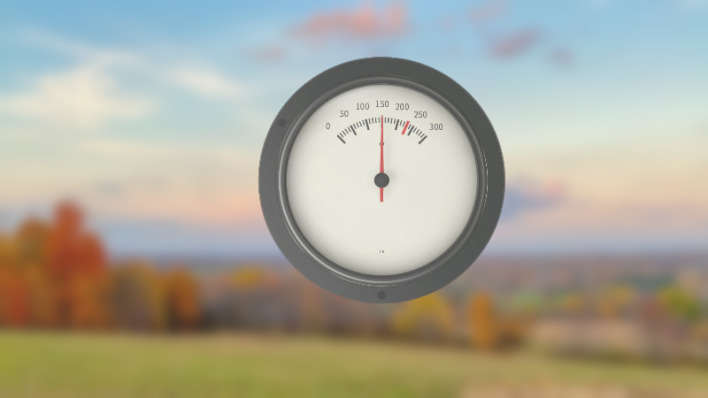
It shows 150 V
